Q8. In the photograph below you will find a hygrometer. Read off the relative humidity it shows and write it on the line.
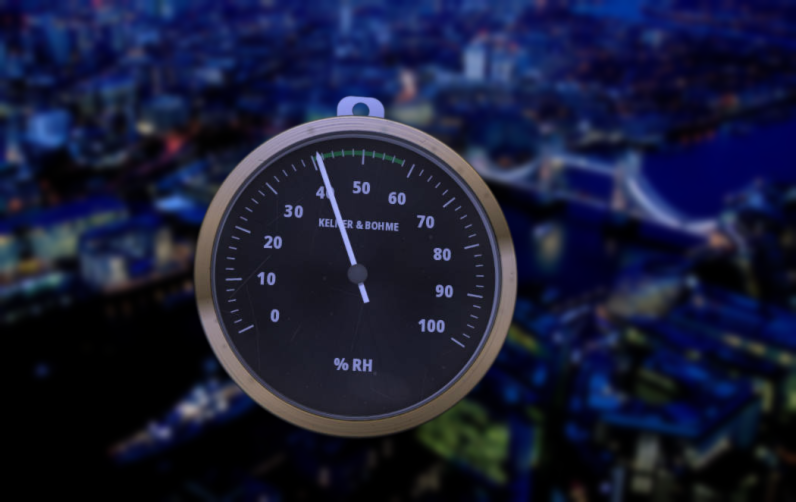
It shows 41 %
